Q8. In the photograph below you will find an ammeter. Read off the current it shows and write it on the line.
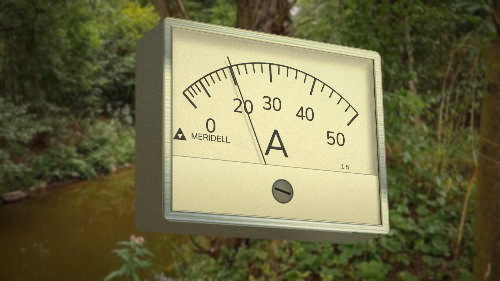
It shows 20 A
